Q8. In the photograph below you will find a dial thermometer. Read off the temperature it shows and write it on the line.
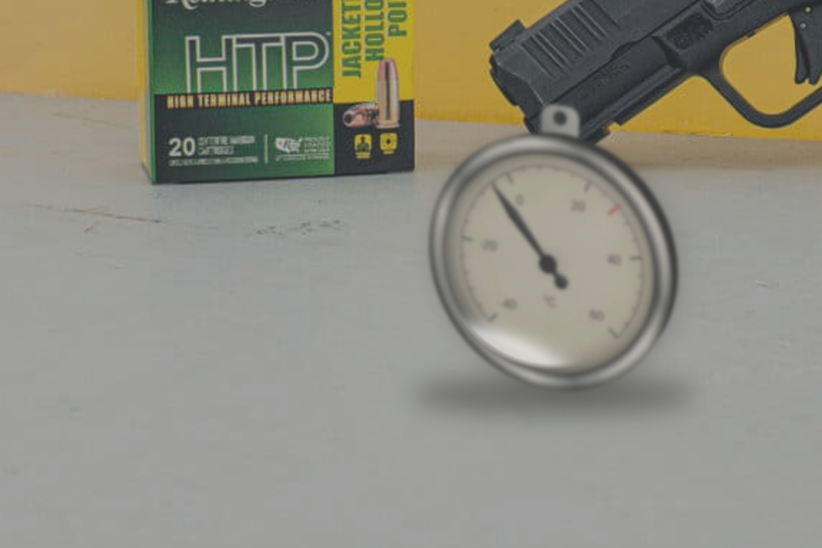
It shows -4 °C
